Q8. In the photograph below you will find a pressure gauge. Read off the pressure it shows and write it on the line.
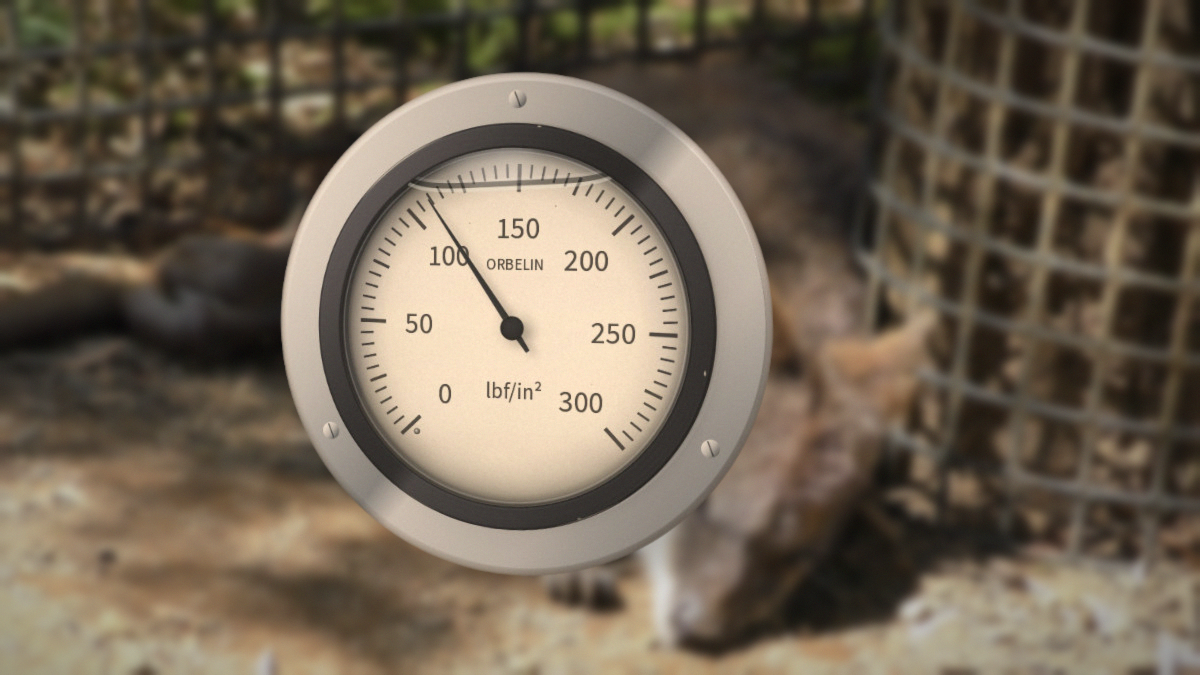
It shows 110 psi
